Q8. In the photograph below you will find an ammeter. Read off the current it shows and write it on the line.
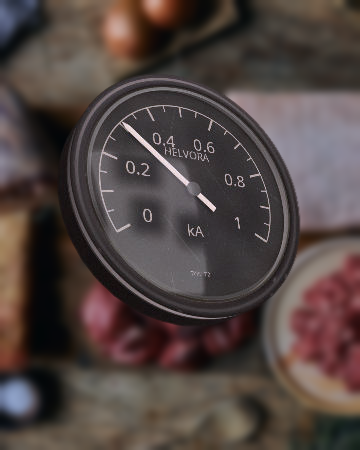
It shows 0.3 kA
